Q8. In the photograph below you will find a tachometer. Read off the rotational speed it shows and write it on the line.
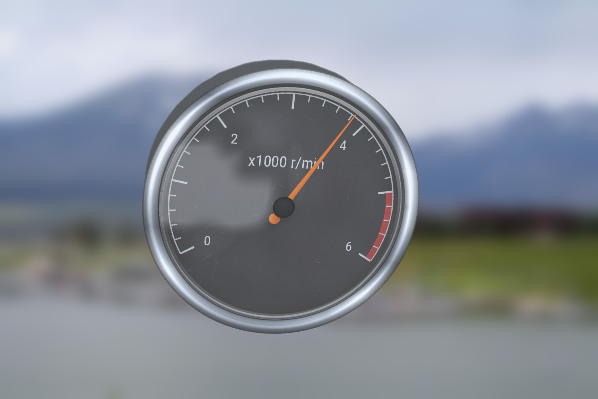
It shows 3800 rpm
